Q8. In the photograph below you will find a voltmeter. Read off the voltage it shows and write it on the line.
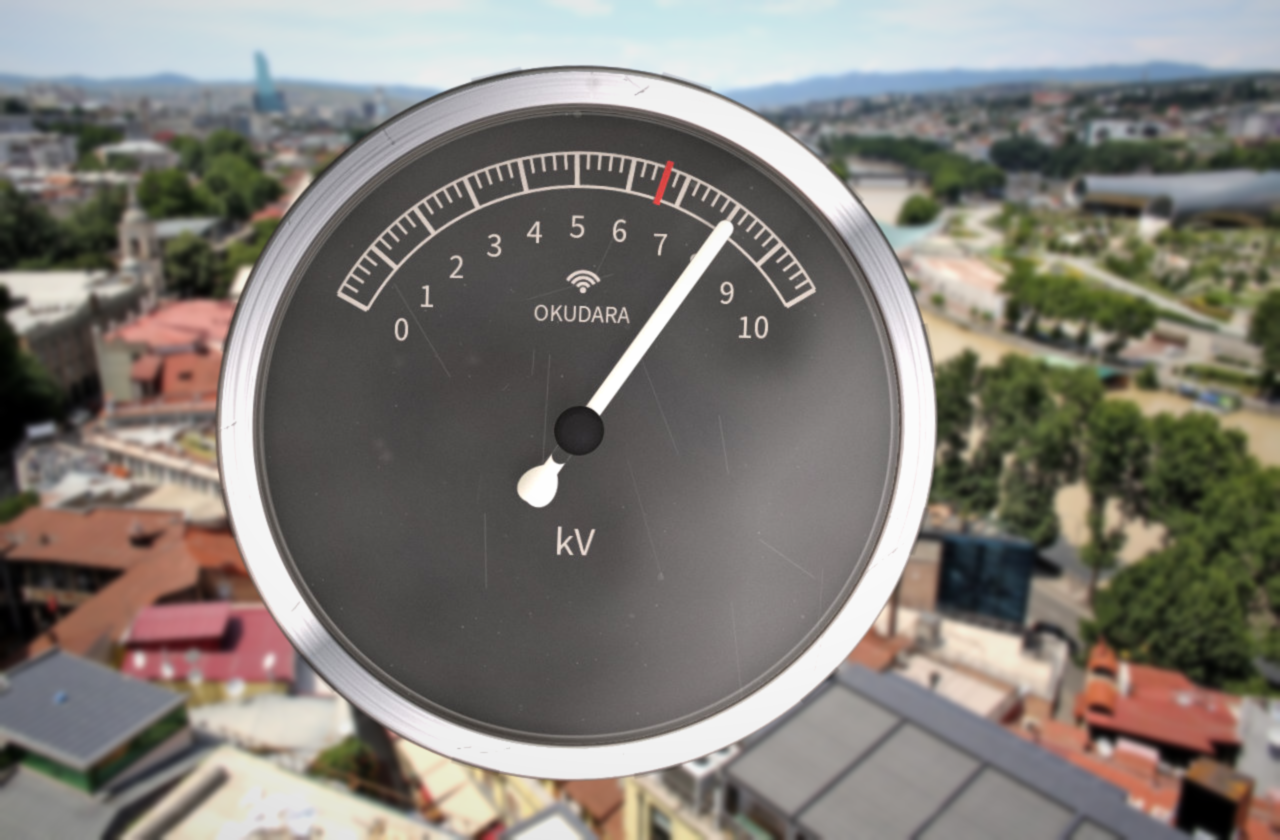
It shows 8 kV
